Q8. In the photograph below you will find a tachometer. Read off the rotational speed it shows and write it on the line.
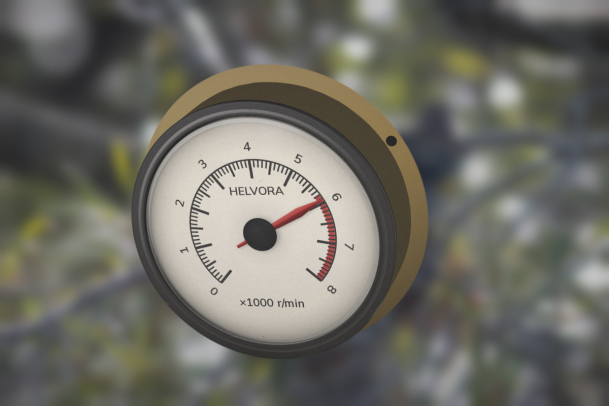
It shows 5900 rpm
